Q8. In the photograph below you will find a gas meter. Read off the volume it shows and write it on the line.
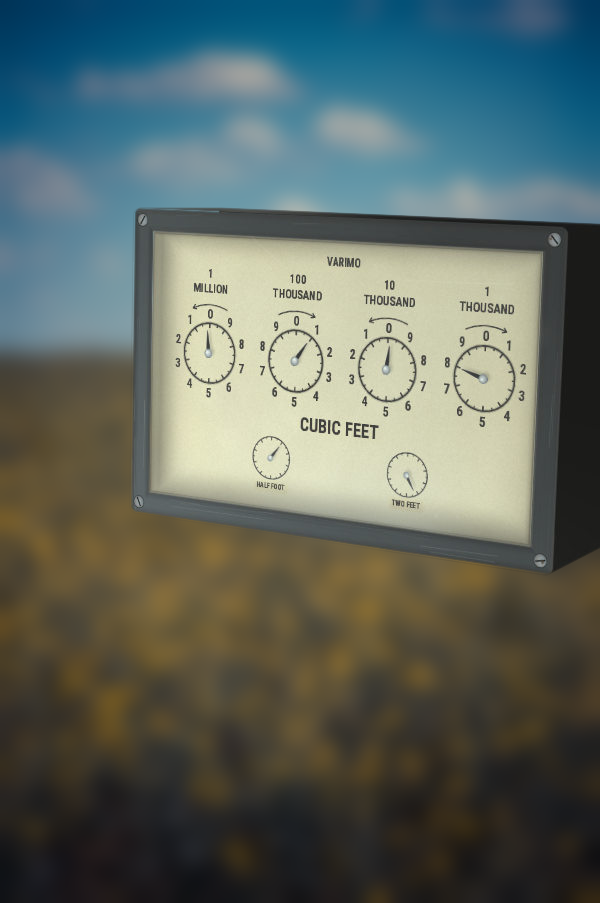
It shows 9800 ft³
